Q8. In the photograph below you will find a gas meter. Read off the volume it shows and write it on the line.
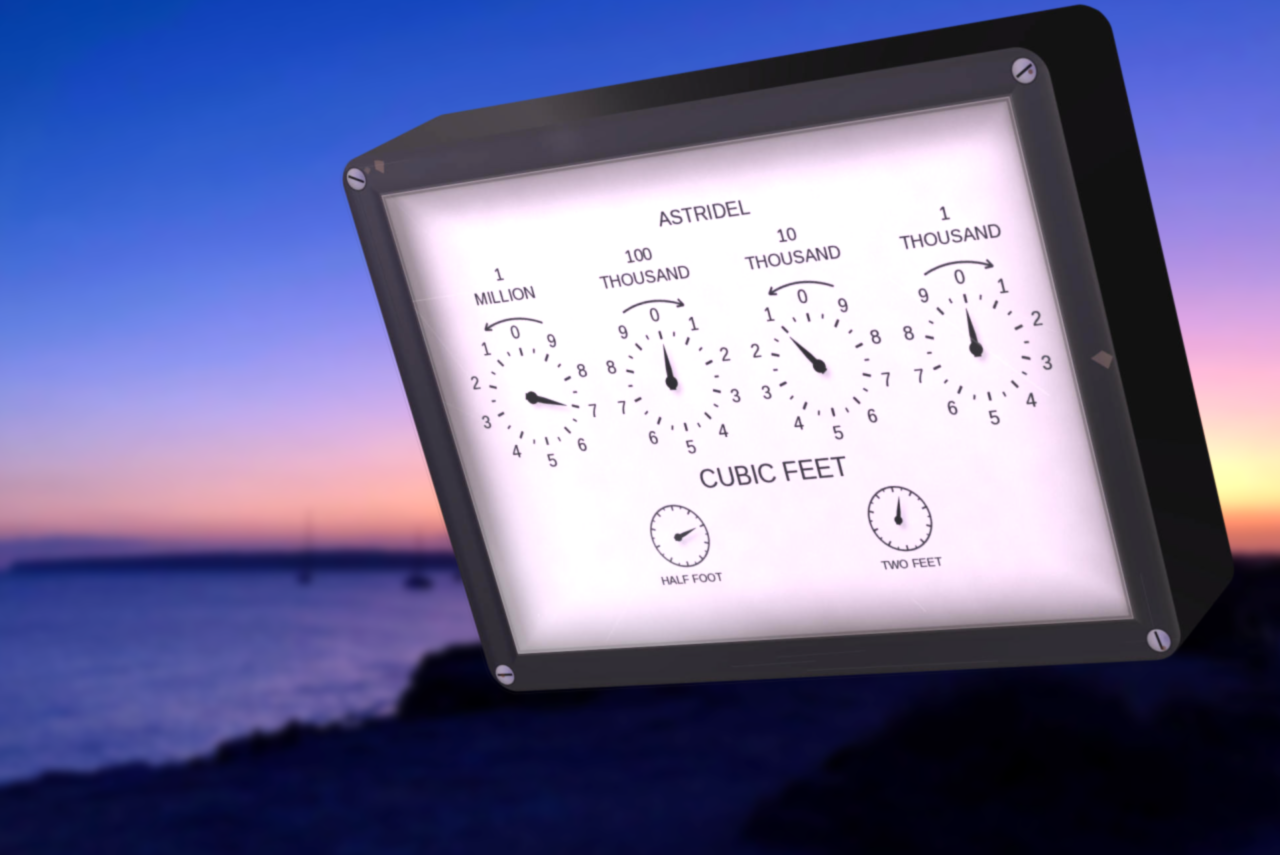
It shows 701000 ft³
